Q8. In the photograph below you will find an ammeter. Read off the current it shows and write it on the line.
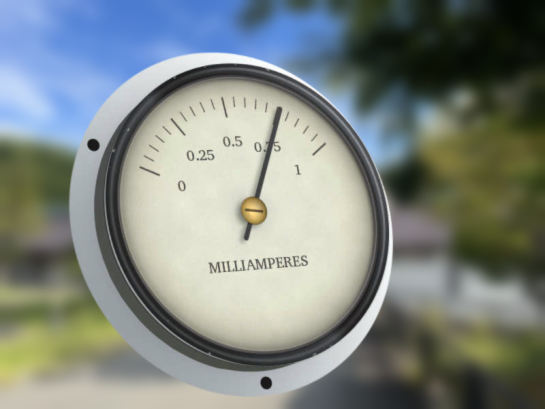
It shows 0.75 mA
